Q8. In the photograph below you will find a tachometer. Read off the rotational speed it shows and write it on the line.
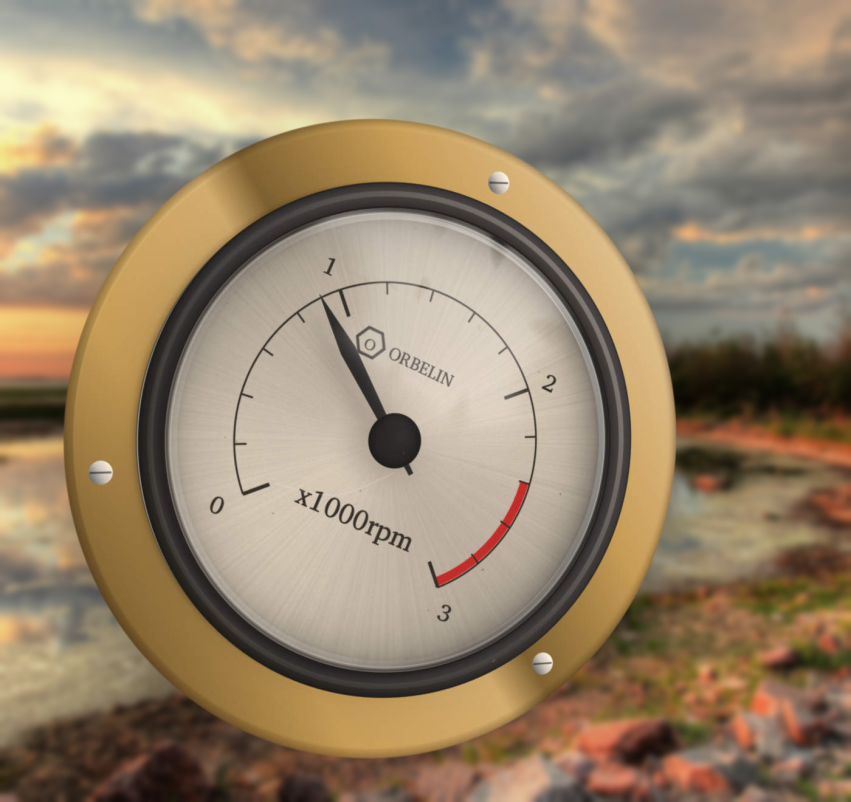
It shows 900 rpm
